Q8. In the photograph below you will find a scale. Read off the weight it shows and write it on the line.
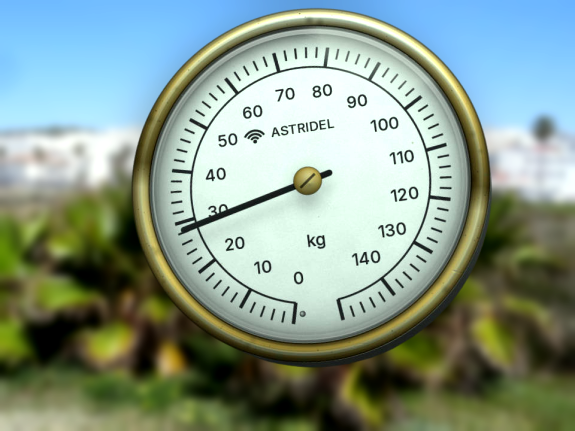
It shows 28 kg
